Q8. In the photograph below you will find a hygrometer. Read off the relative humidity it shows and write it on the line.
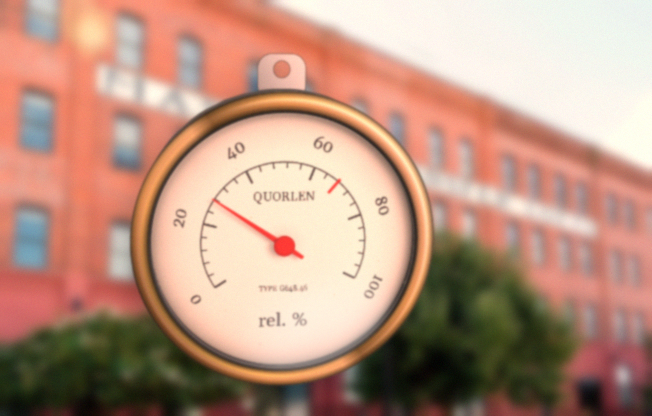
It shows 28 %
